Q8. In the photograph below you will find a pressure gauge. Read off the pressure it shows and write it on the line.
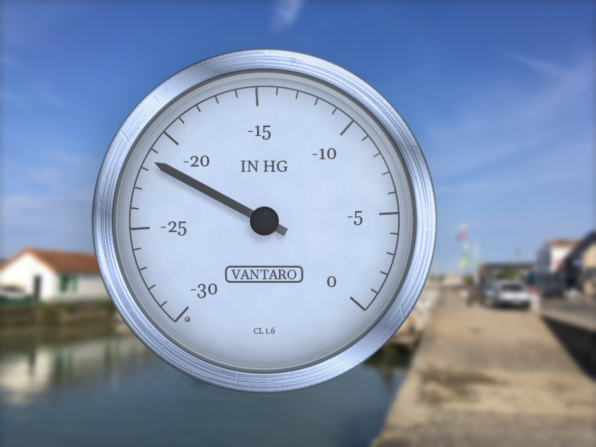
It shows -21.5 inHg
